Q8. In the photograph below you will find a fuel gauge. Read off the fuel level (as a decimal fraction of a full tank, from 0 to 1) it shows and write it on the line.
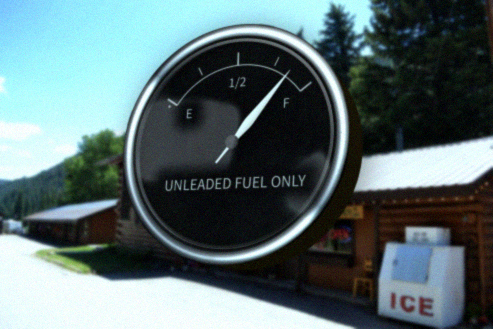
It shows 0.875
